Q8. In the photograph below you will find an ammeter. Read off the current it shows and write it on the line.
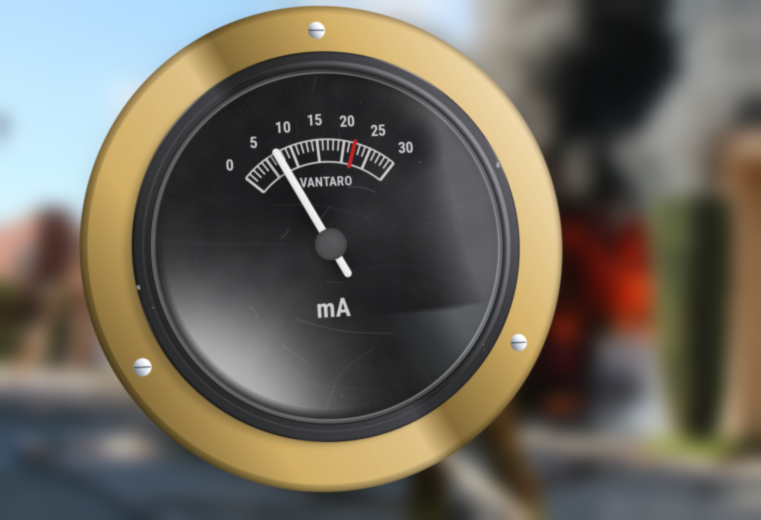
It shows 7 mA
